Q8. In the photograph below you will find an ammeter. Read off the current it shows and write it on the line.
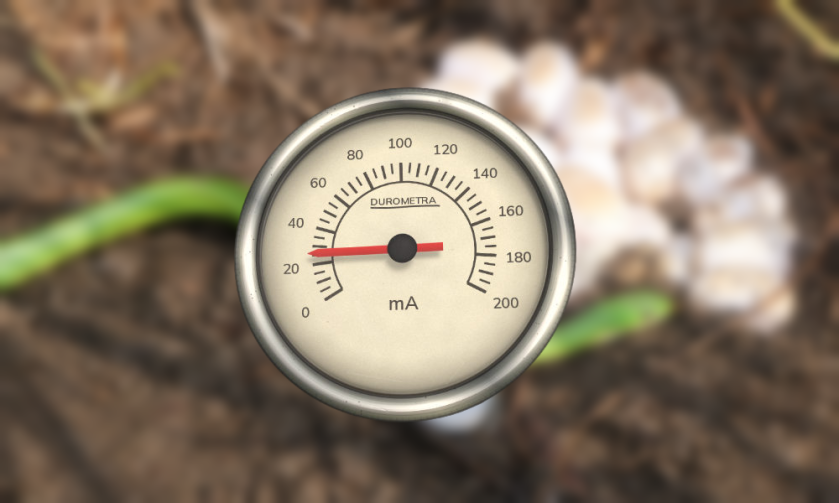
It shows 25 mA
